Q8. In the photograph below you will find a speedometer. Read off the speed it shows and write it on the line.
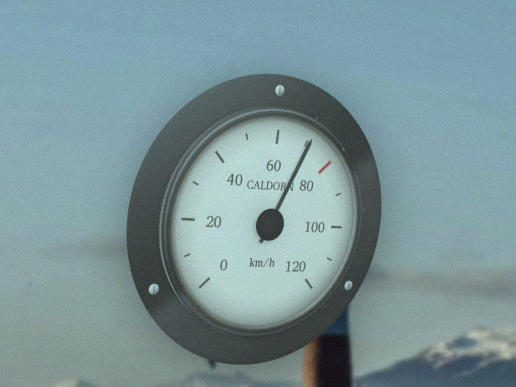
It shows 70 km/h
